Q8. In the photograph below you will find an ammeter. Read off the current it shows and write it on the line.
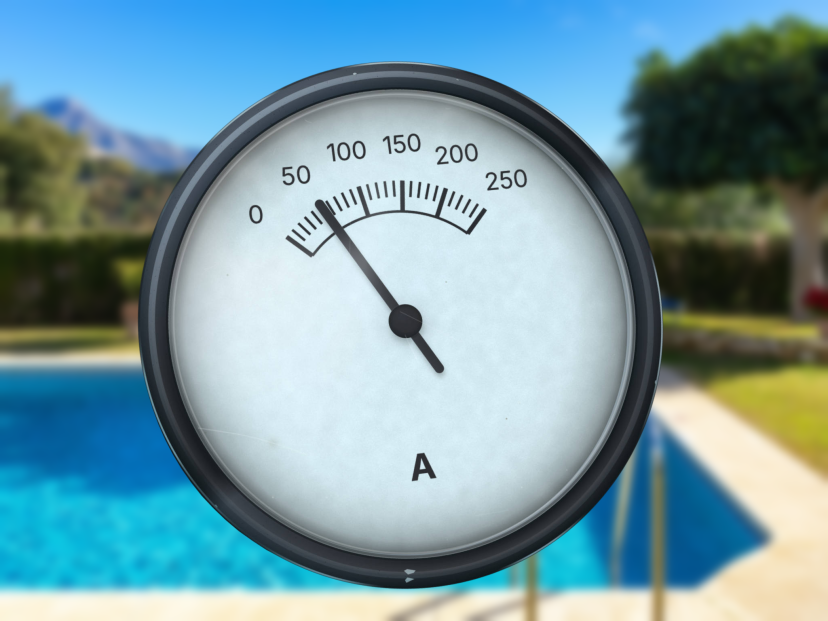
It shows 50 A
